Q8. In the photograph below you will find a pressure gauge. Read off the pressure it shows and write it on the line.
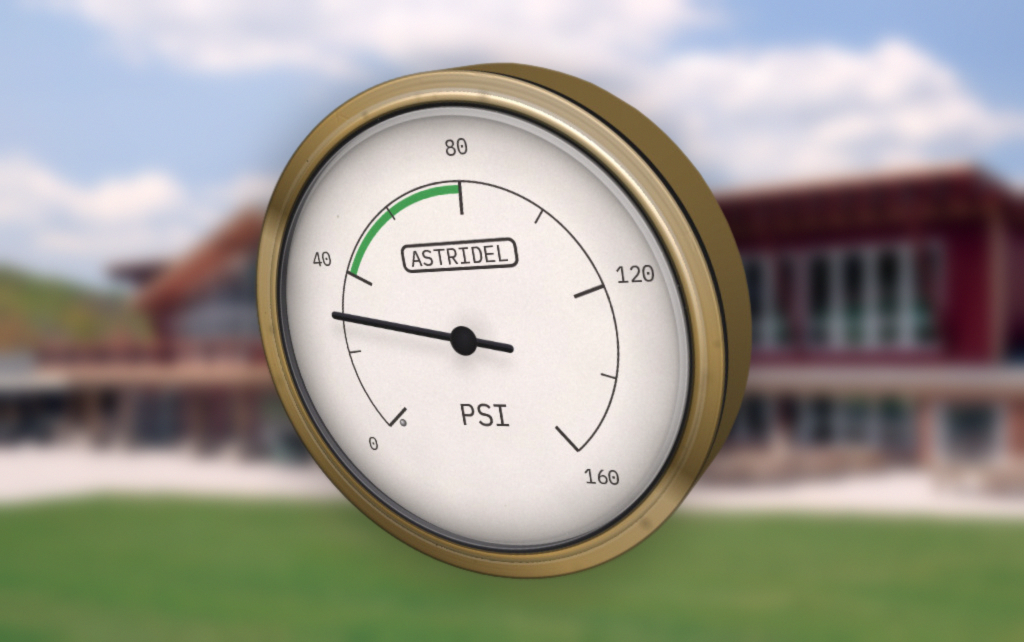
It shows 30 psi
